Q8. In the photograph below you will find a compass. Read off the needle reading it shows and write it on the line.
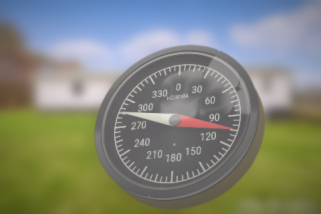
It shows 105 °
